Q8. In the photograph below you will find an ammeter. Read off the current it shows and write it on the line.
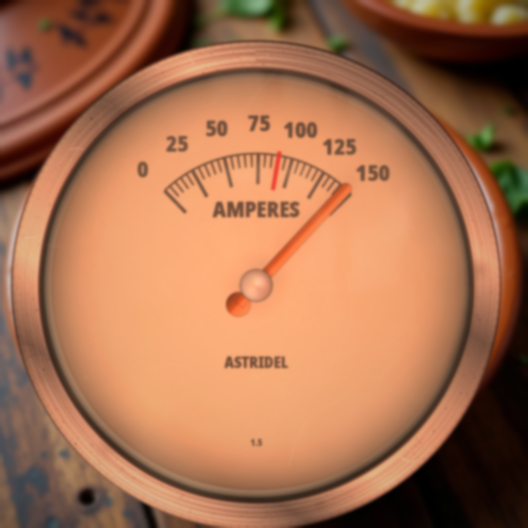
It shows 145 A
